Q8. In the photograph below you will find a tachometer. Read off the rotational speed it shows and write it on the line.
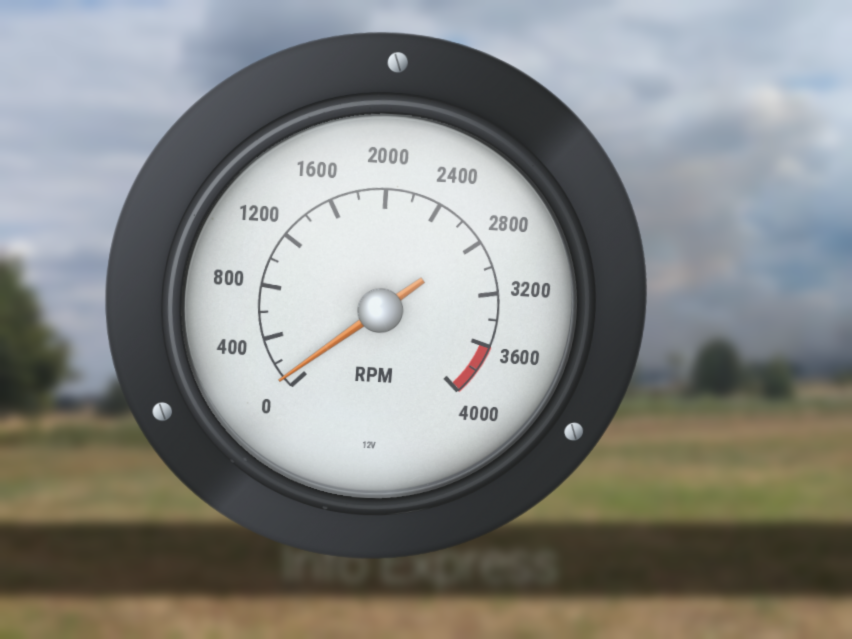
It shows 100 rpm
